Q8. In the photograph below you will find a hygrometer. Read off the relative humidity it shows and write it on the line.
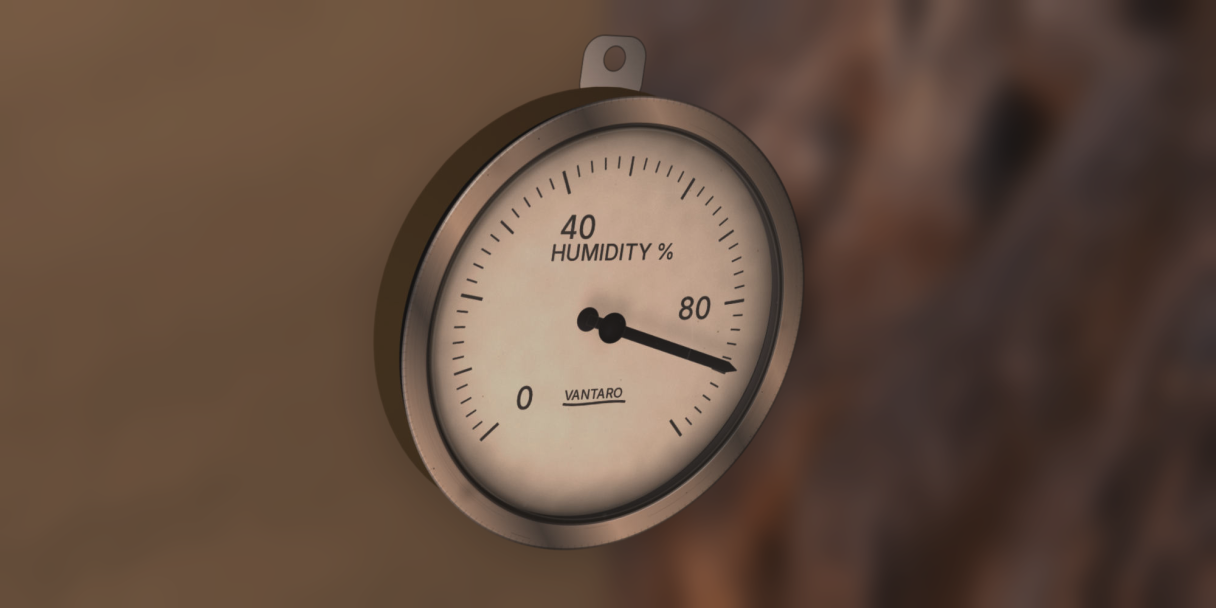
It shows 89 %
